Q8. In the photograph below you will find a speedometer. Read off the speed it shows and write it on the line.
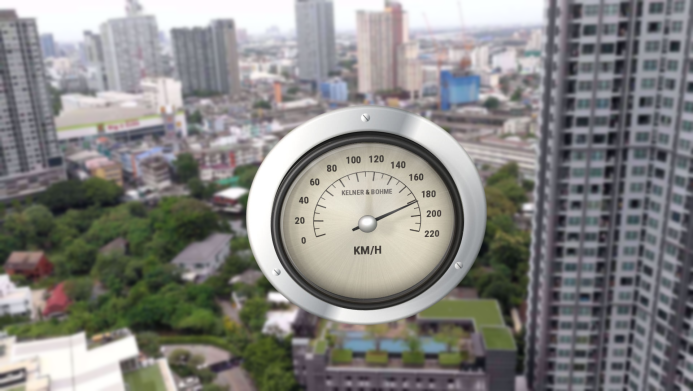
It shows 180 km/h
